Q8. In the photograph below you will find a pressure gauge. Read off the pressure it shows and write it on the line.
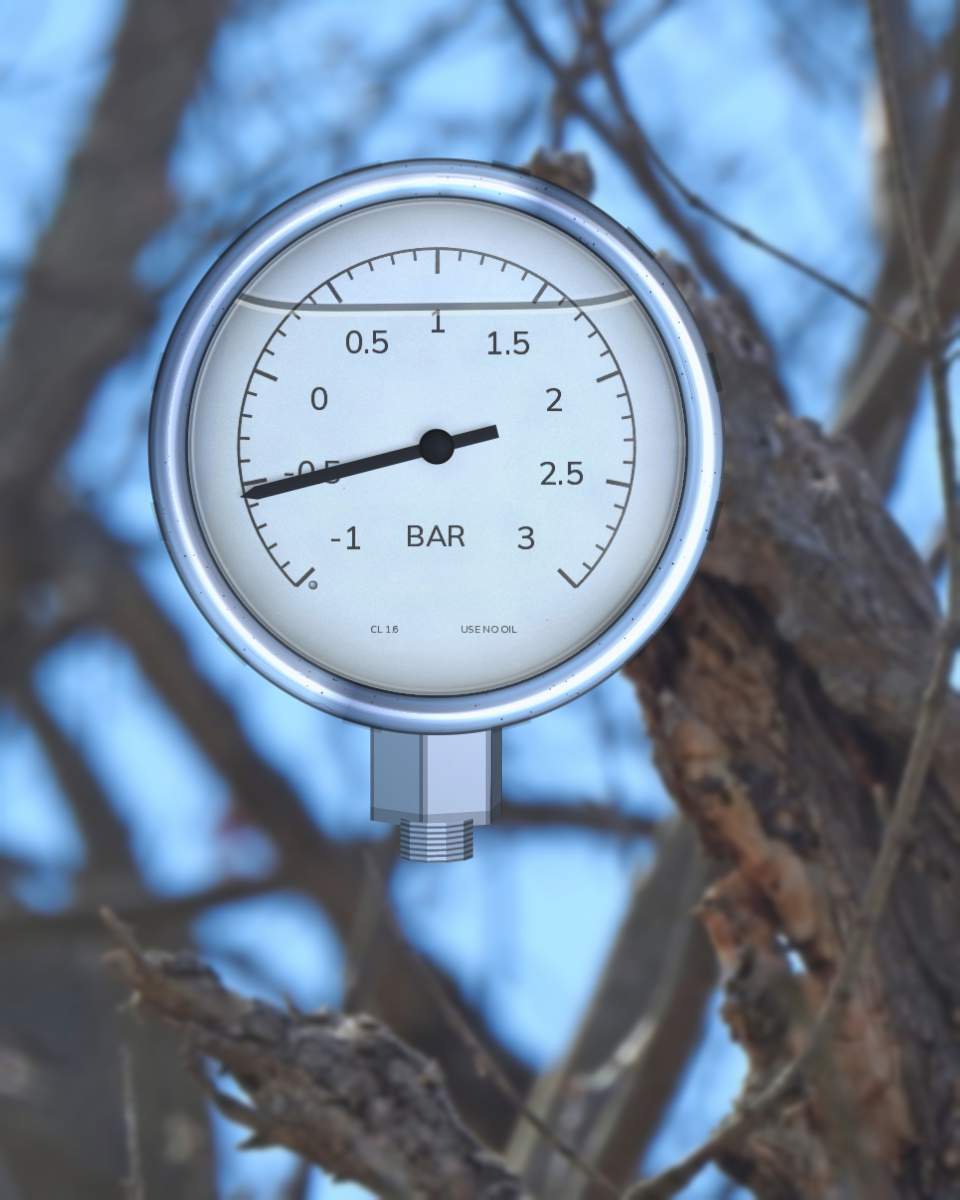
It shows -0.55 bar
